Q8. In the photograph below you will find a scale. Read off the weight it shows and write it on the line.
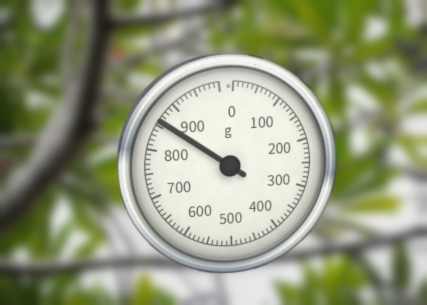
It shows 860 g
